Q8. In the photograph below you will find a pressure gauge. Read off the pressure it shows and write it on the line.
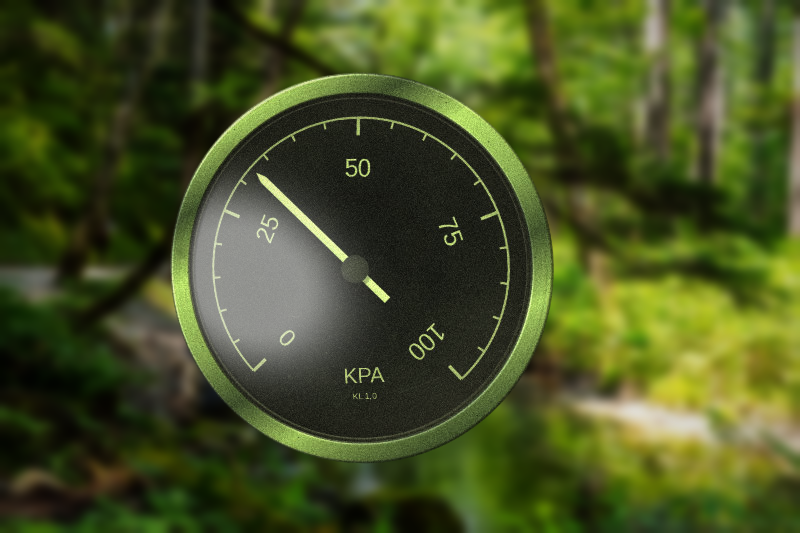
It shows 32.5 kPa
